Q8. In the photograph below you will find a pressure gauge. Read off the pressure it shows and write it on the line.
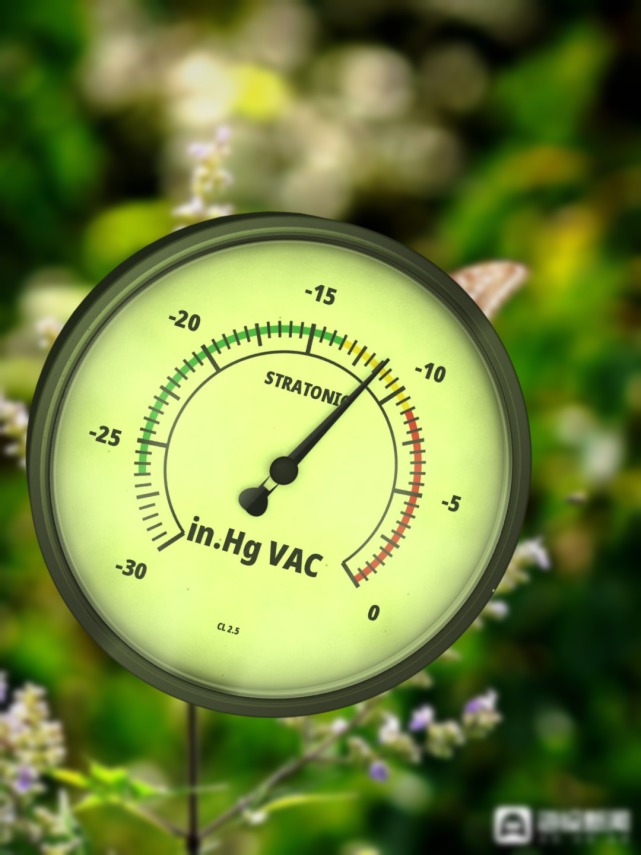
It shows -11.5 inHg
